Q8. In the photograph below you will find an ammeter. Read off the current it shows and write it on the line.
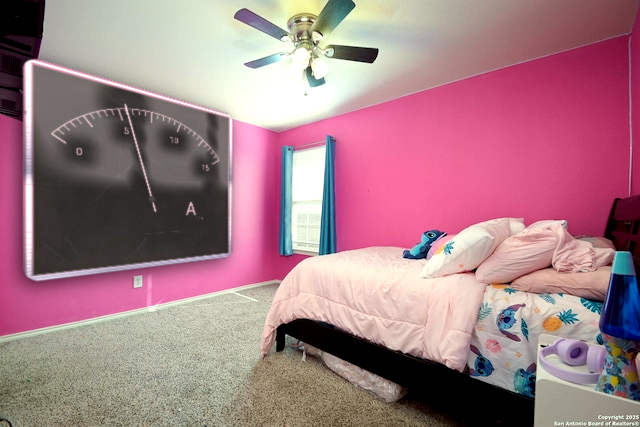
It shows 5.5 A
